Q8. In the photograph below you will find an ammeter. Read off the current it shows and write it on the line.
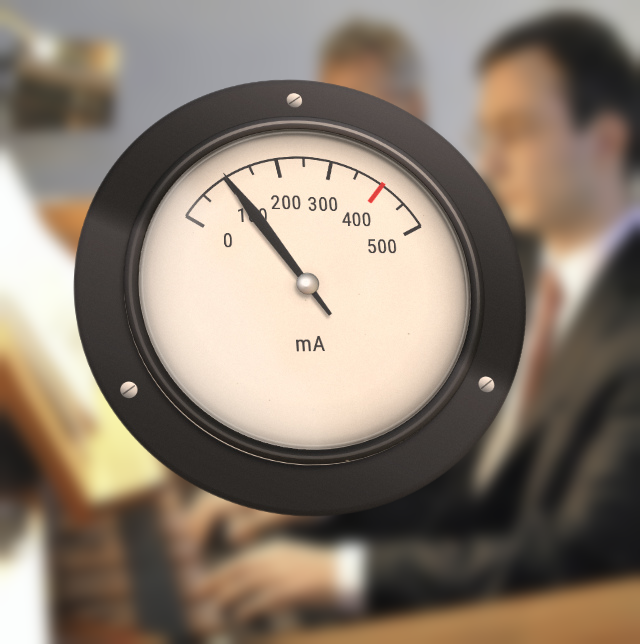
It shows 100 mA
